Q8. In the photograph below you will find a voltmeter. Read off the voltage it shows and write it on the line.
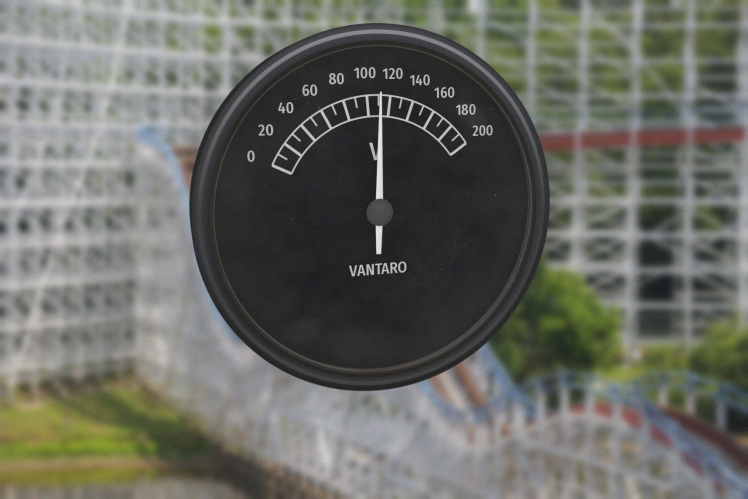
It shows 110 V
